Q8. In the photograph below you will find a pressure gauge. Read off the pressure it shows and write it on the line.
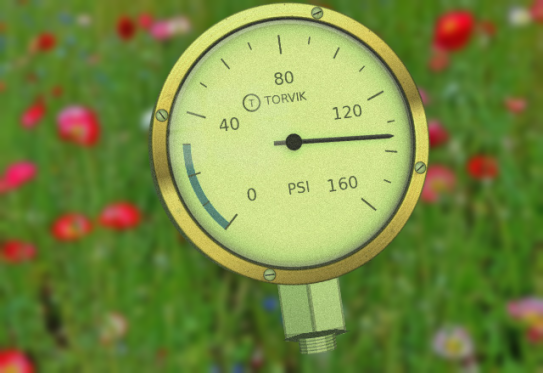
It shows 135 psi
